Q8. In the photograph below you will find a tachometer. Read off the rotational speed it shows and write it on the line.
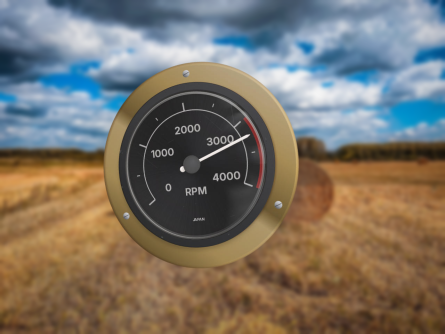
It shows 3250 rpm
